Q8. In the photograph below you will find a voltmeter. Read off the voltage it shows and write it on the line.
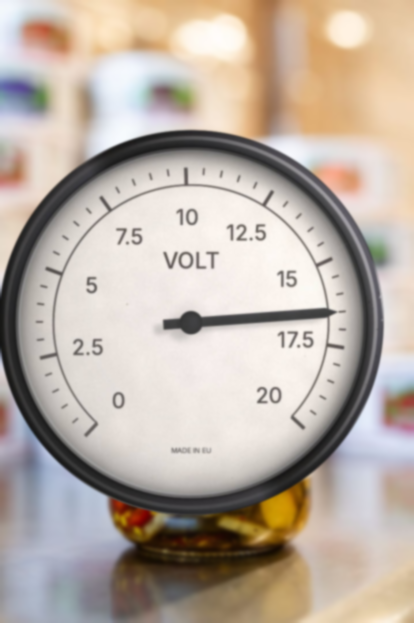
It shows 16.5 V
